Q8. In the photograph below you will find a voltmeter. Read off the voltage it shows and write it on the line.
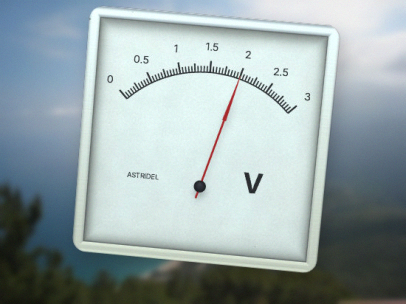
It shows 2 V
